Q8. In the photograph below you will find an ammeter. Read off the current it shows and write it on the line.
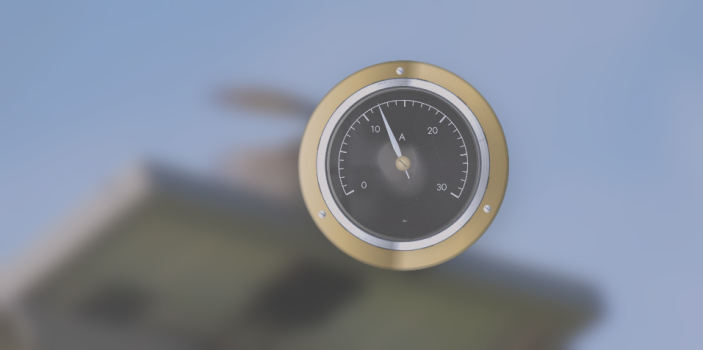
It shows 12 A
